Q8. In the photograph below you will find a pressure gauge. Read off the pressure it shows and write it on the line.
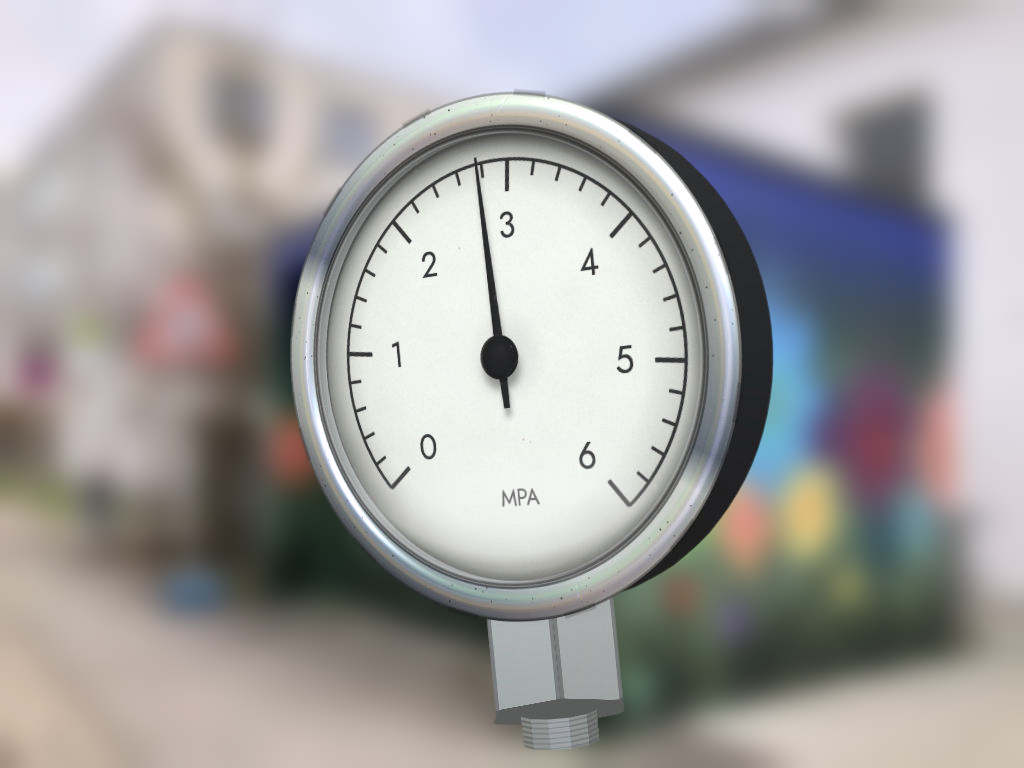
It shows 2.8 MPa
